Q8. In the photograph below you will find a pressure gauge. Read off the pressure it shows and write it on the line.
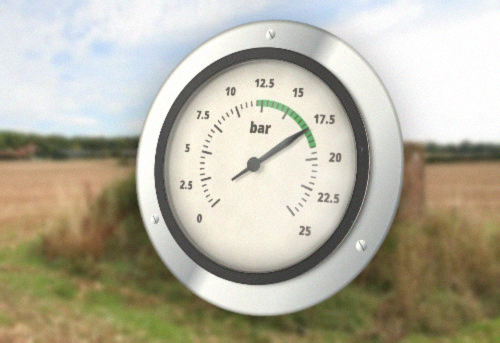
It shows 17.5 bar
